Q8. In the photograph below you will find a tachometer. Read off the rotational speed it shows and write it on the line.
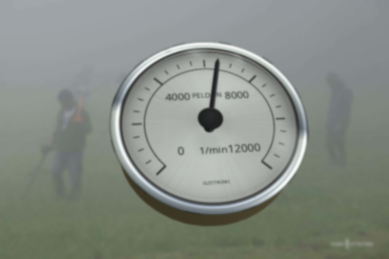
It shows 6500 rpm
